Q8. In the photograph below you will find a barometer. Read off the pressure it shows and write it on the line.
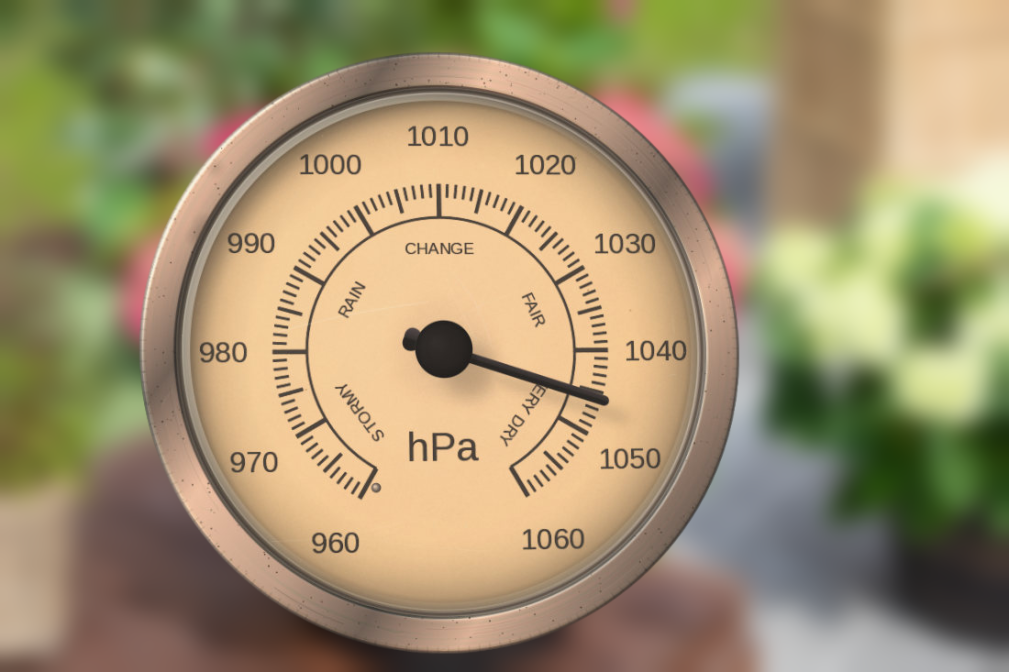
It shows 1046 hPa
